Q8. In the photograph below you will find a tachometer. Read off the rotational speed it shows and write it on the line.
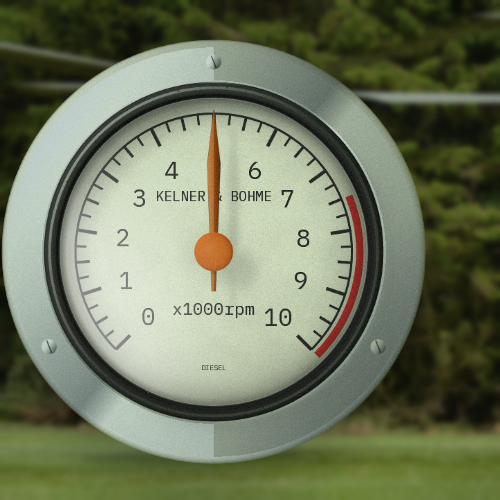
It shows 5000 rpm
